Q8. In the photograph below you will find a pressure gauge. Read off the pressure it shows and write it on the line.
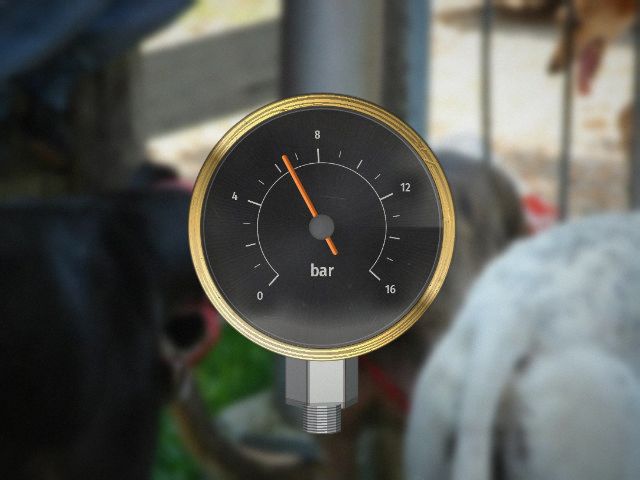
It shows 6.5 bar
